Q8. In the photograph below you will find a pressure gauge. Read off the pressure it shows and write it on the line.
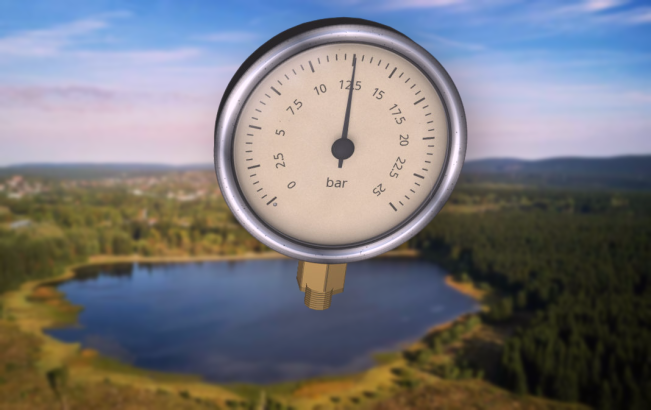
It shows 12.5 bar
